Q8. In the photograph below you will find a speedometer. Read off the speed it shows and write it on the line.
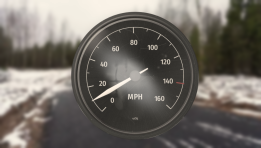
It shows 10 mph
